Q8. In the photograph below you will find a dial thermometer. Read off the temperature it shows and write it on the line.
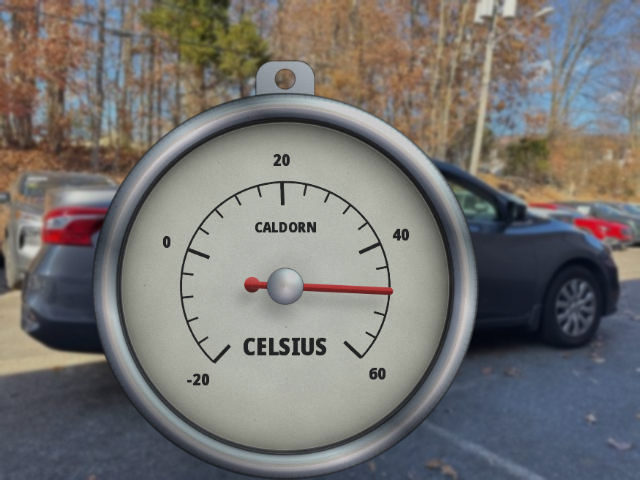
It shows 48 °C
